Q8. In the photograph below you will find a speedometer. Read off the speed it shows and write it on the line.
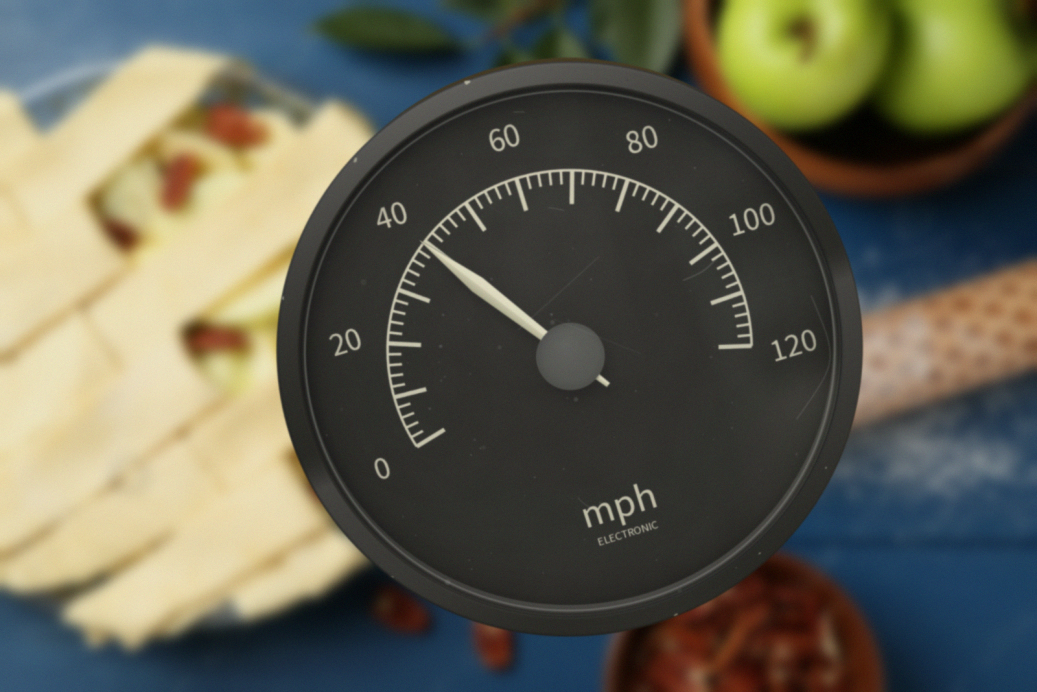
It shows 40 mph
